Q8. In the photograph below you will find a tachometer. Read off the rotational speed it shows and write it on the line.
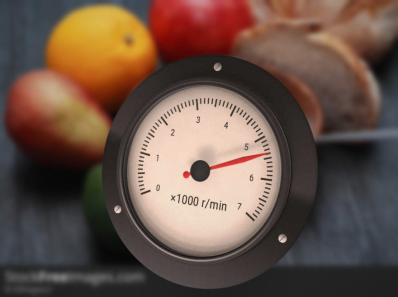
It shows 5400 rpm
